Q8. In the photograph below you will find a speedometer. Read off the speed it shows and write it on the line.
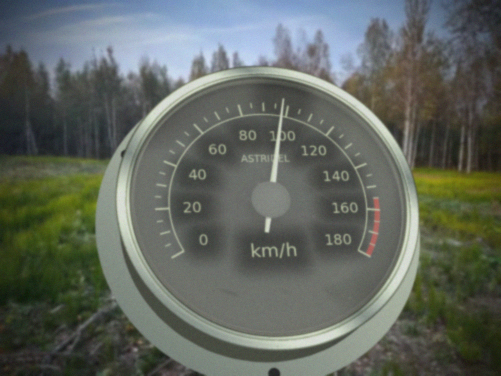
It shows 97.5 km/h
